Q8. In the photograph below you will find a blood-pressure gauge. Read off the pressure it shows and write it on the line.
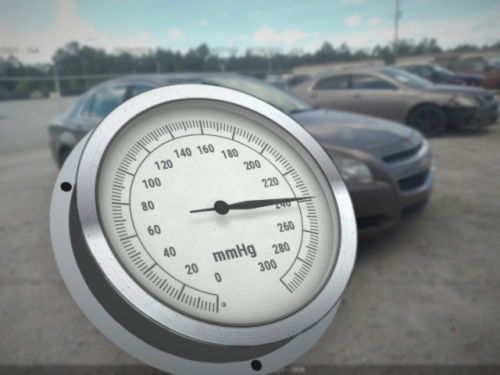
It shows 240 mmHg
